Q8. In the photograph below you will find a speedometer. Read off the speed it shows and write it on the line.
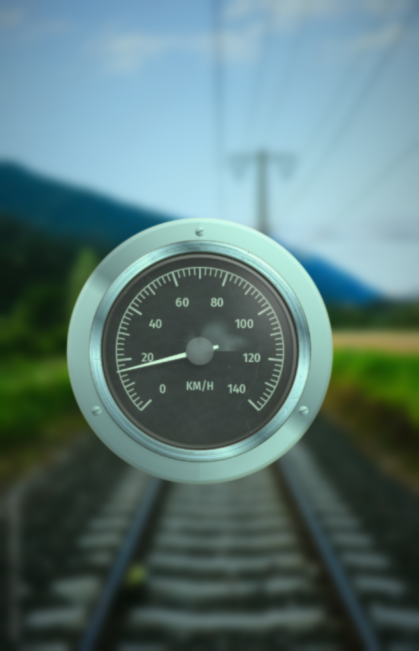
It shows 16 km/h
